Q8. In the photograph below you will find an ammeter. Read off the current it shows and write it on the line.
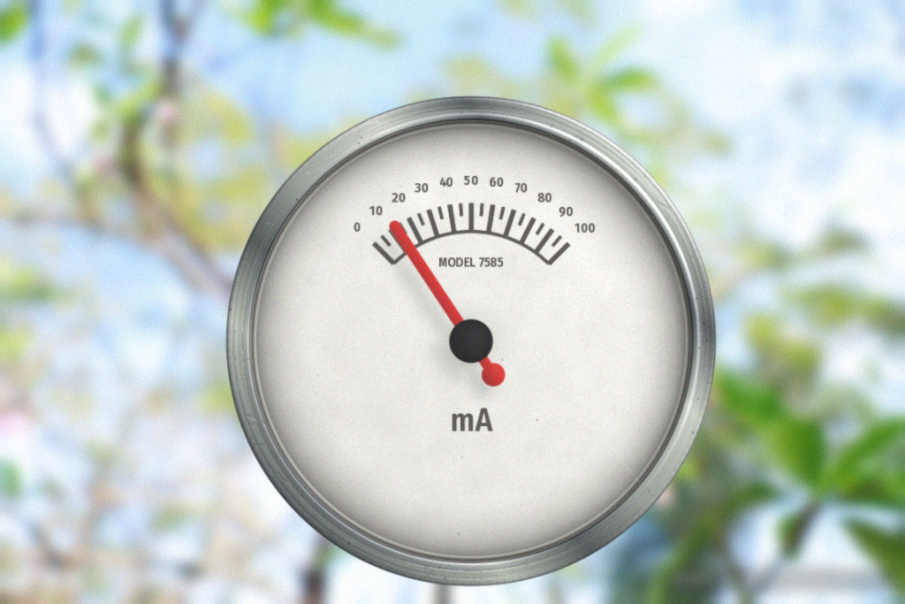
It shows 12.5 mA
